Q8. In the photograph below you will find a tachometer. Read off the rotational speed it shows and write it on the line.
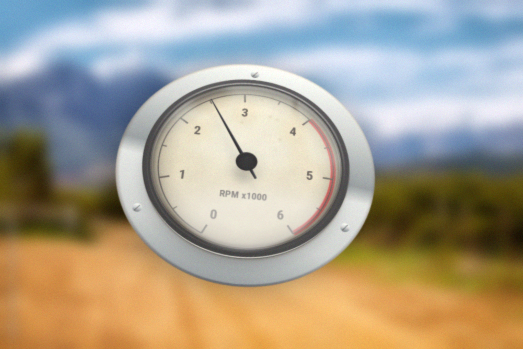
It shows 2500 rpm
